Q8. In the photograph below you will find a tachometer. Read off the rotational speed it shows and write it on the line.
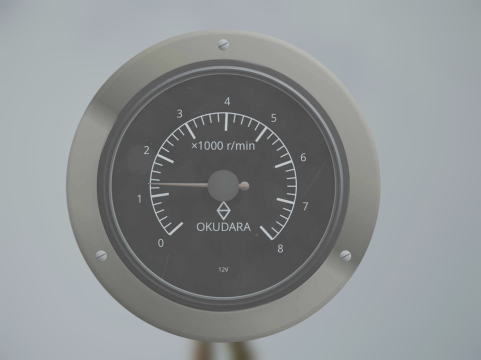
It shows 1300 rpm
